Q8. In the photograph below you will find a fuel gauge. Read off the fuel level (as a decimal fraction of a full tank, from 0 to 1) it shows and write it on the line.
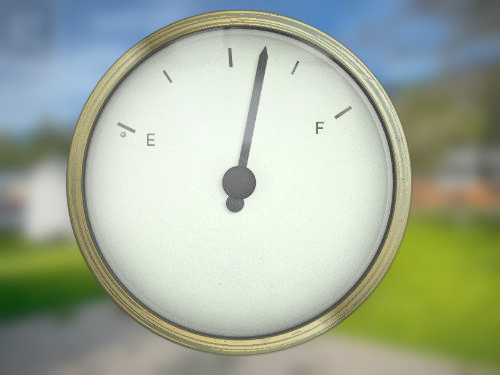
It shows 0.625
